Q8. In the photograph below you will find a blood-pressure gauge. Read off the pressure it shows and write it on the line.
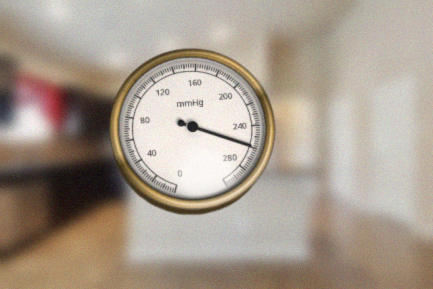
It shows 260 mmHg
